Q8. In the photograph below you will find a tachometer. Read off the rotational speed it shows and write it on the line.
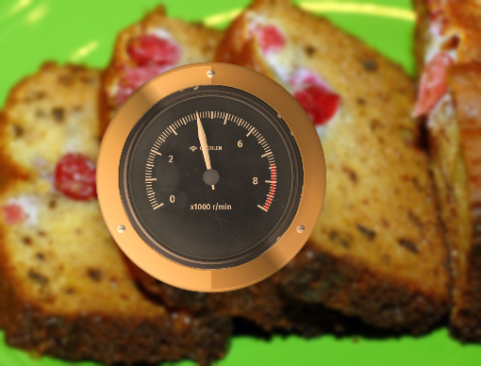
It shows 4000 rpm
